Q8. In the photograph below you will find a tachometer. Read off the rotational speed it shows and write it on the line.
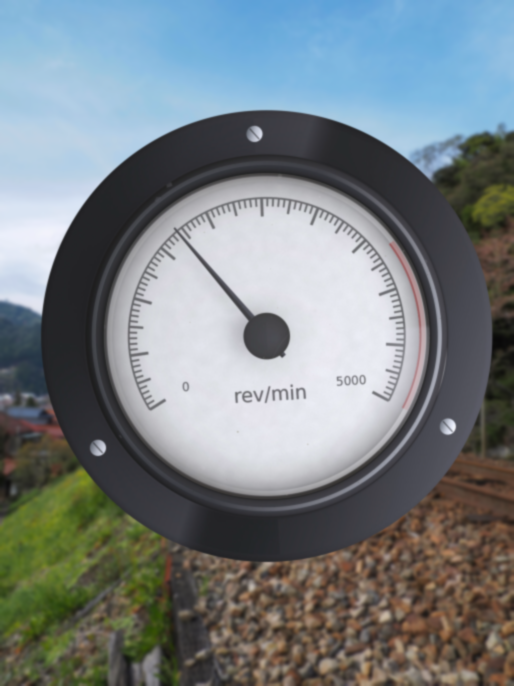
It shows 1700 rpm
